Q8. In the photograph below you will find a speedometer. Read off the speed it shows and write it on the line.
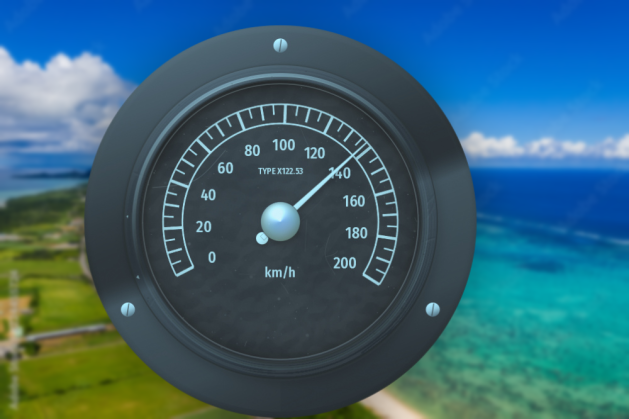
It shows 137.5 km/h
